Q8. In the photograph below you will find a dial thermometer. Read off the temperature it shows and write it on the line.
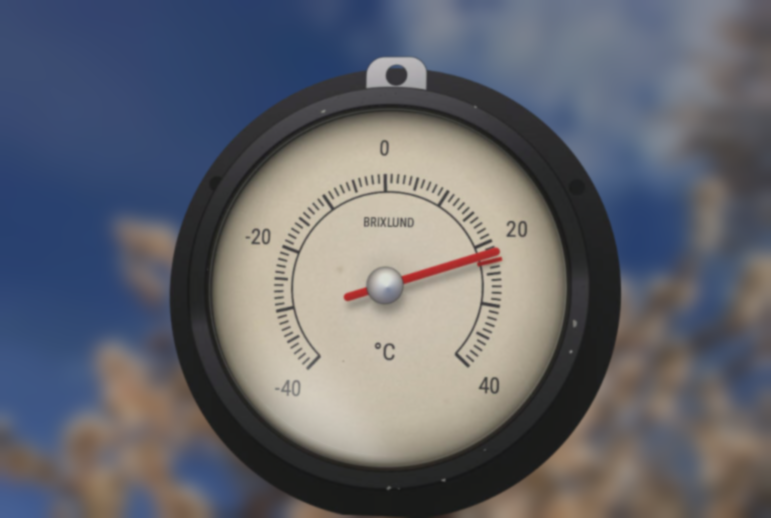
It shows 22 °C
